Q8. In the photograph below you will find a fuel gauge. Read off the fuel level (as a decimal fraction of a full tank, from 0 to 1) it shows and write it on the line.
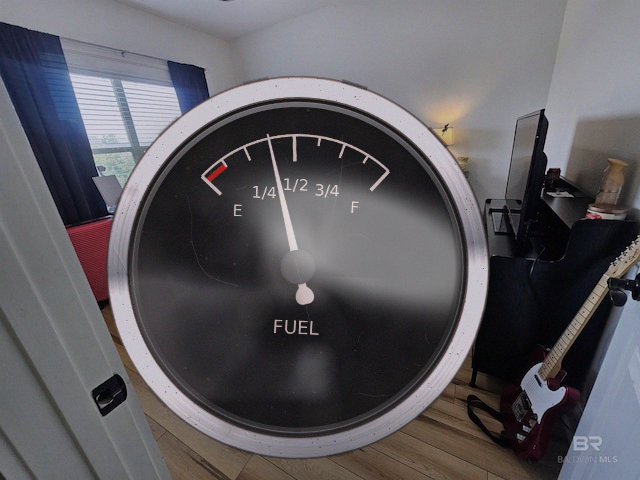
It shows 0.375
